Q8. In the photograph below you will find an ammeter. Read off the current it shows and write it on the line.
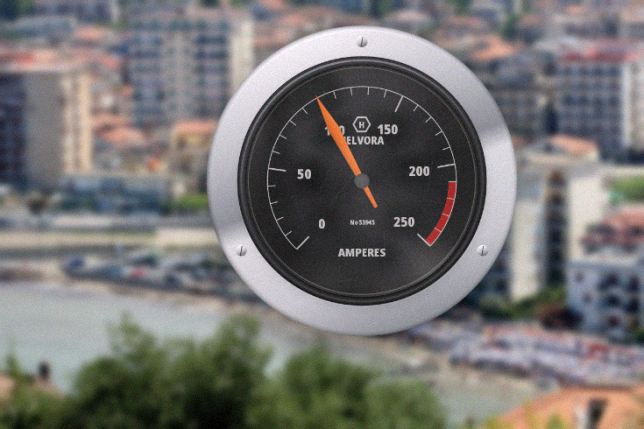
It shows 100 A
